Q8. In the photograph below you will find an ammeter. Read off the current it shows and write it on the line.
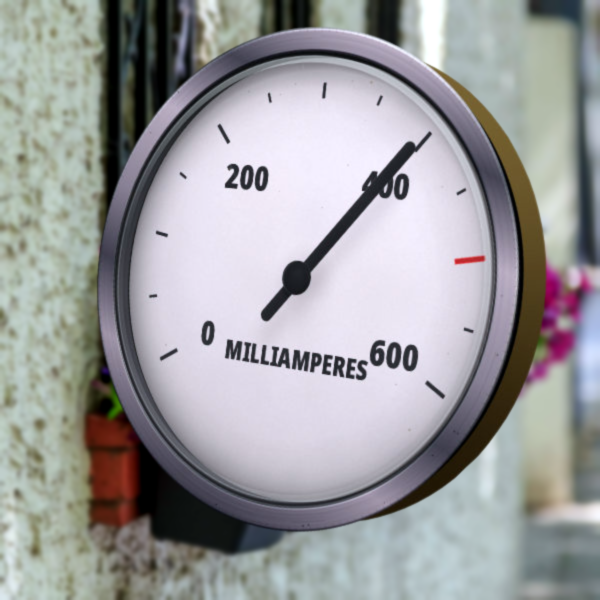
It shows 400 mA
